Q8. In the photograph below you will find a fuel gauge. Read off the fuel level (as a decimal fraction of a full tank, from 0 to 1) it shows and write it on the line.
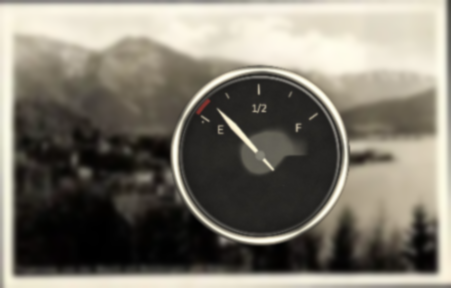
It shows 0.125
